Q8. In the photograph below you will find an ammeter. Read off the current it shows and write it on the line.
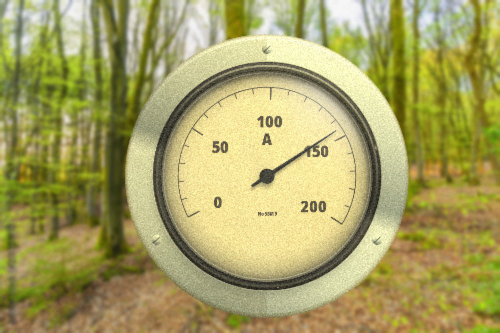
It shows 145 A
